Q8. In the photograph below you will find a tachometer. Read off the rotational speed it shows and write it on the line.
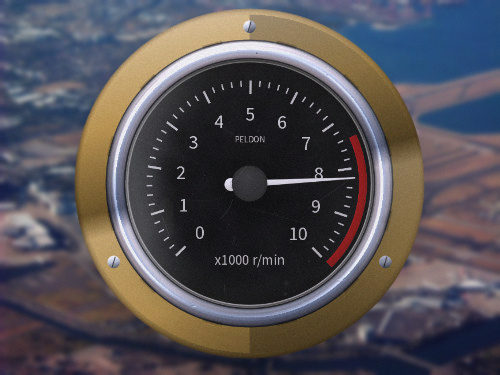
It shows 8200 rpm
